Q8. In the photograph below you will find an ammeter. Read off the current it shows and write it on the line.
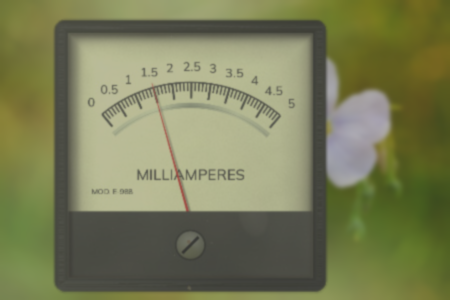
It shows 1.5 mA
